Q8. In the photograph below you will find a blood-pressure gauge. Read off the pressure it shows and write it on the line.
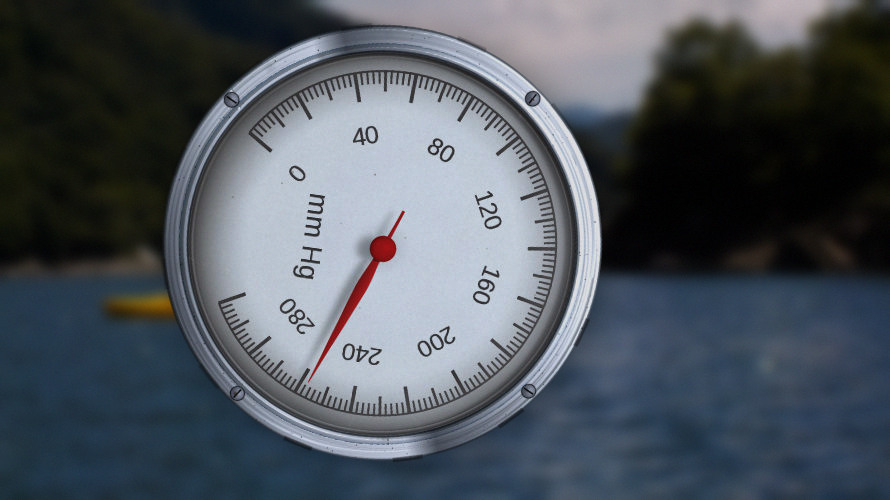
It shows 258 mmHg
